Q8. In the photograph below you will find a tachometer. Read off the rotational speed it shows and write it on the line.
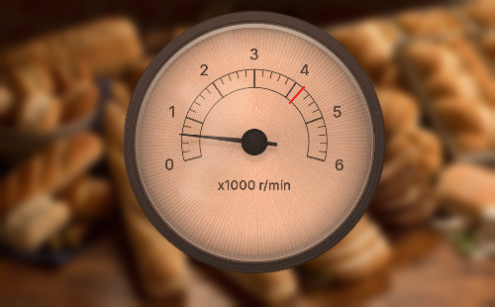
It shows 600 rpm
